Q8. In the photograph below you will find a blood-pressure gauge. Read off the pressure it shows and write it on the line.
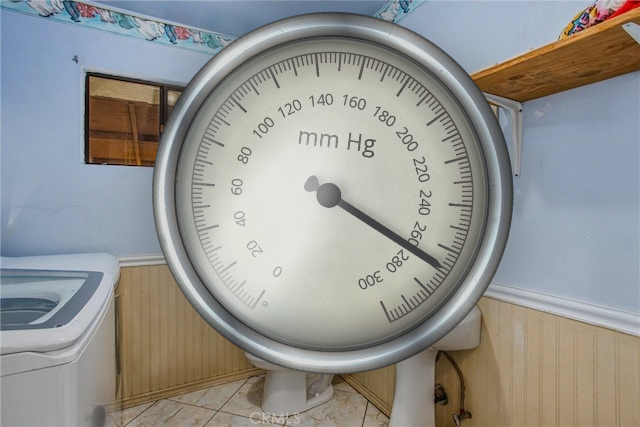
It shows 268 mmHg
